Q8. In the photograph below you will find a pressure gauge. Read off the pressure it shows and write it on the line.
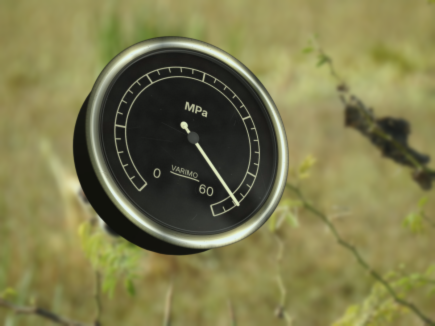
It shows 56 MPa
